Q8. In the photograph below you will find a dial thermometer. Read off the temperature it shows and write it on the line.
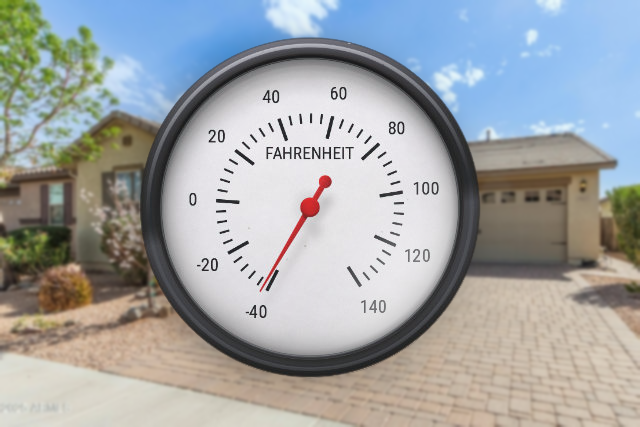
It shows -38 °F
